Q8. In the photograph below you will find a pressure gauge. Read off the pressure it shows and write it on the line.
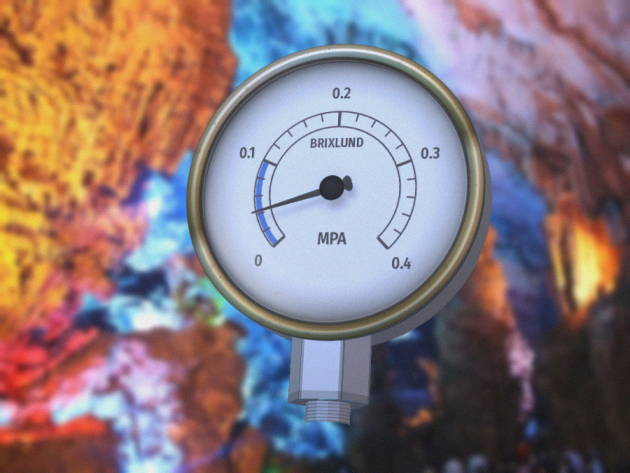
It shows 0.04 MPa
